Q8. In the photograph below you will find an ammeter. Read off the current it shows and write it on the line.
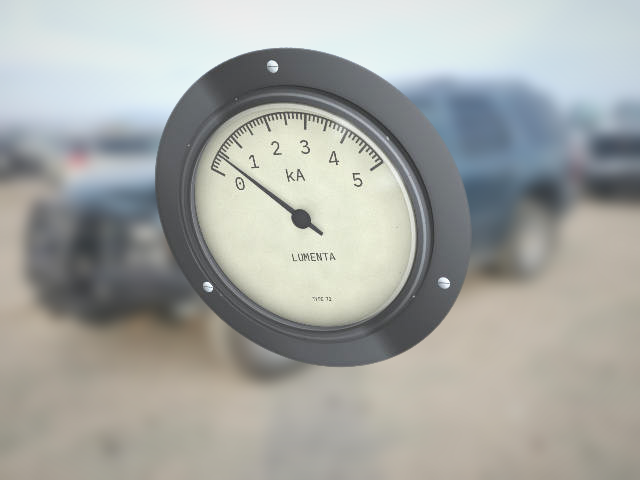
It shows 0.5 kA
